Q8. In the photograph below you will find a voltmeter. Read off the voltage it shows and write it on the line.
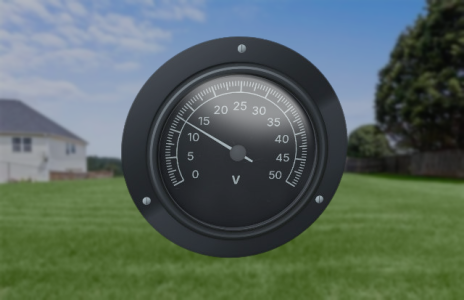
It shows 12.5 V
